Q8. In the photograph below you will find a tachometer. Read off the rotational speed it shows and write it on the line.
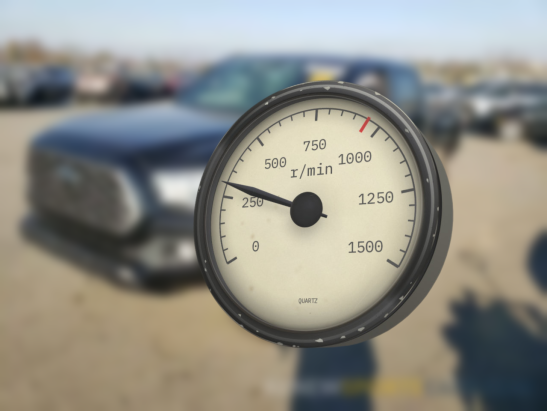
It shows 300 rpm
